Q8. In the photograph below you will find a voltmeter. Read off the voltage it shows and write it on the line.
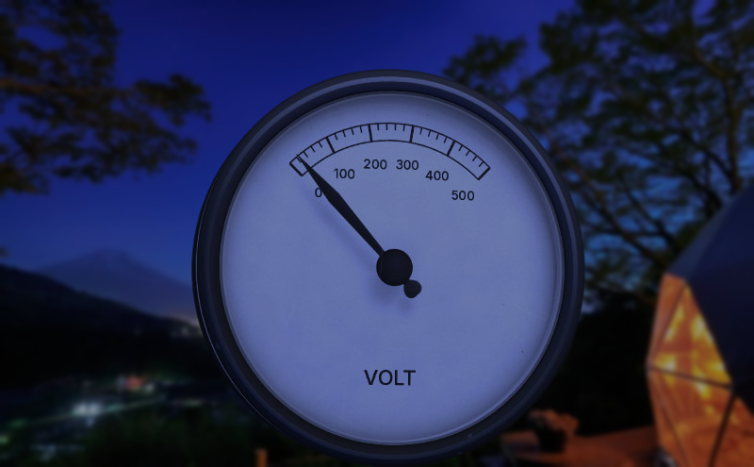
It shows 20 V
